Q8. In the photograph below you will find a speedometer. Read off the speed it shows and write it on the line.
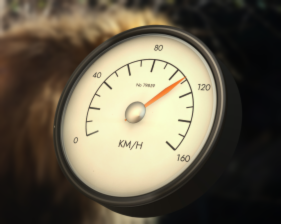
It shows 110 km/h
